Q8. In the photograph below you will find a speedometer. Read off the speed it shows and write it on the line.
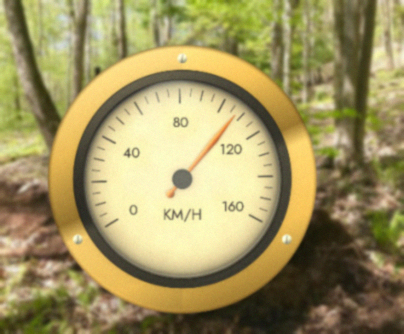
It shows 107.5 km/h
